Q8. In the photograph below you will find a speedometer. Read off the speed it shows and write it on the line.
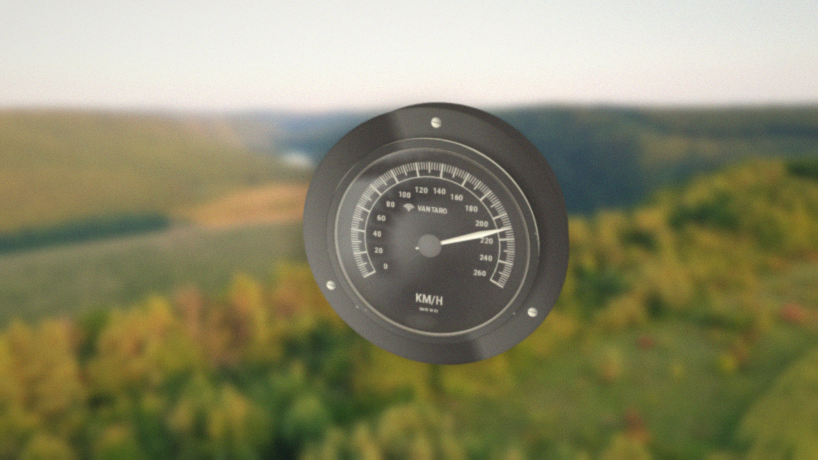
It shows 210 km/h
